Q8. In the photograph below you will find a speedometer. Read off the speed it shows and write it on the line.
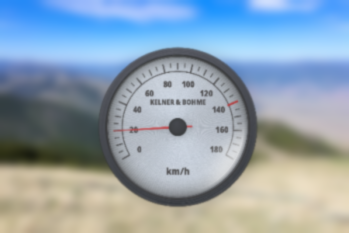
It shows 20 km/h
